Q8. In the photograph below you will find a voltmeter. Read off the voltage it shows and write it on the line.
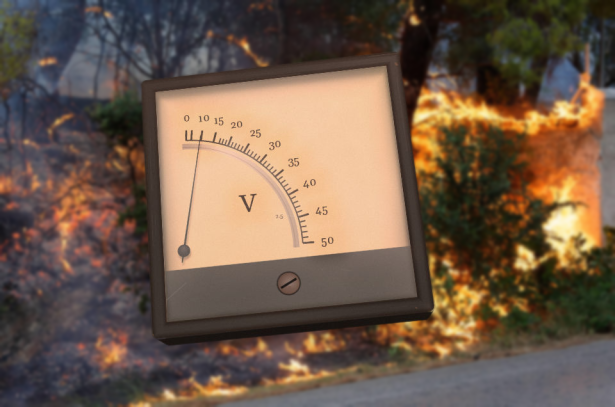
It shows 10 V
